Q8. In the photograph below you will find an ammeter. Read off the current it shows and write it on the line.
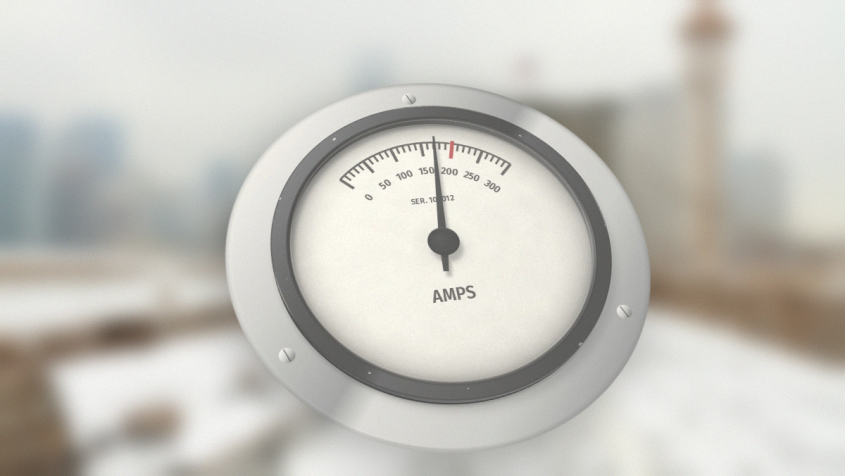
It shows 170 A
